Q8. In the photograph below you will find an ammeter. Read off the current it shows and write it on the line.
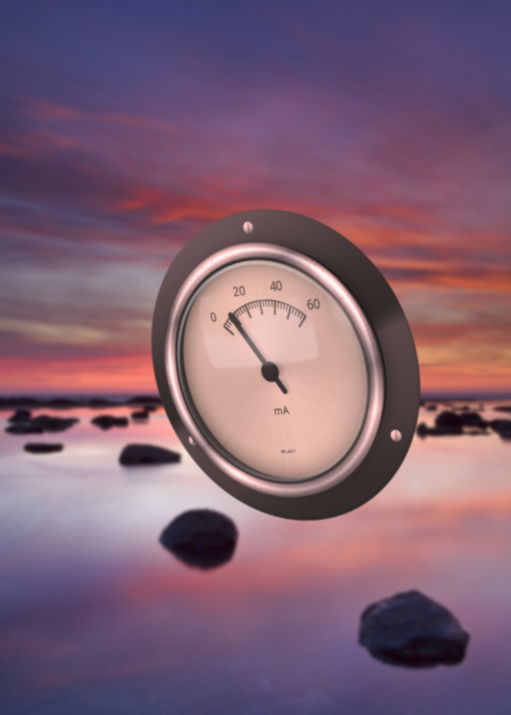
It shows 10 mA
